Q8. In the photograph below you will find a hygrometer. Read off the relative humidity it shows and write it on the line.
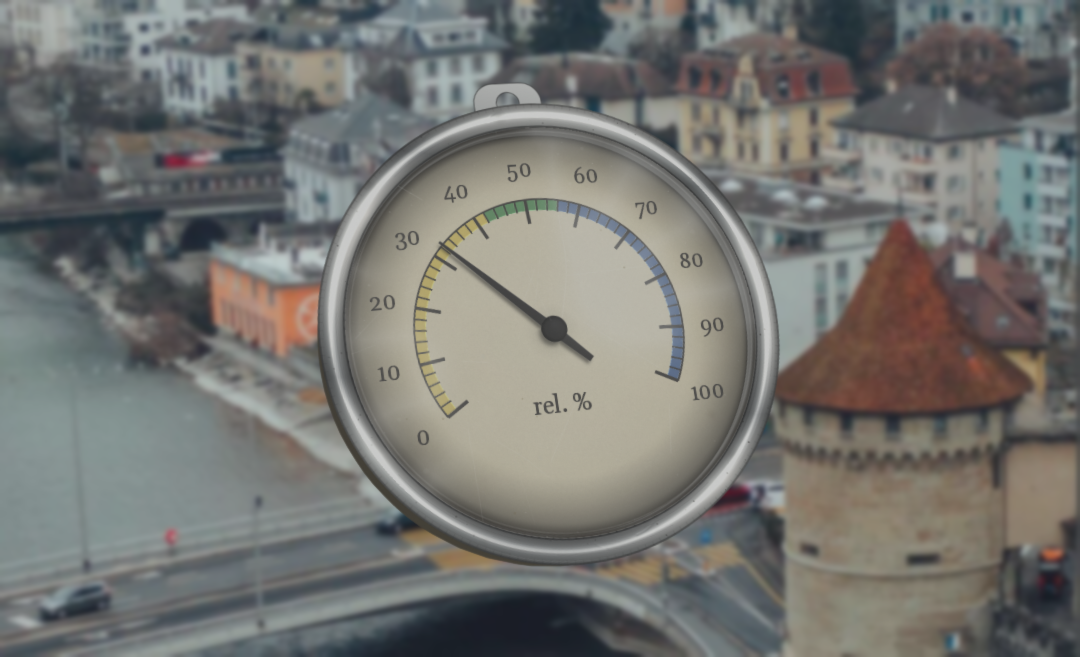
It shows 32 %
